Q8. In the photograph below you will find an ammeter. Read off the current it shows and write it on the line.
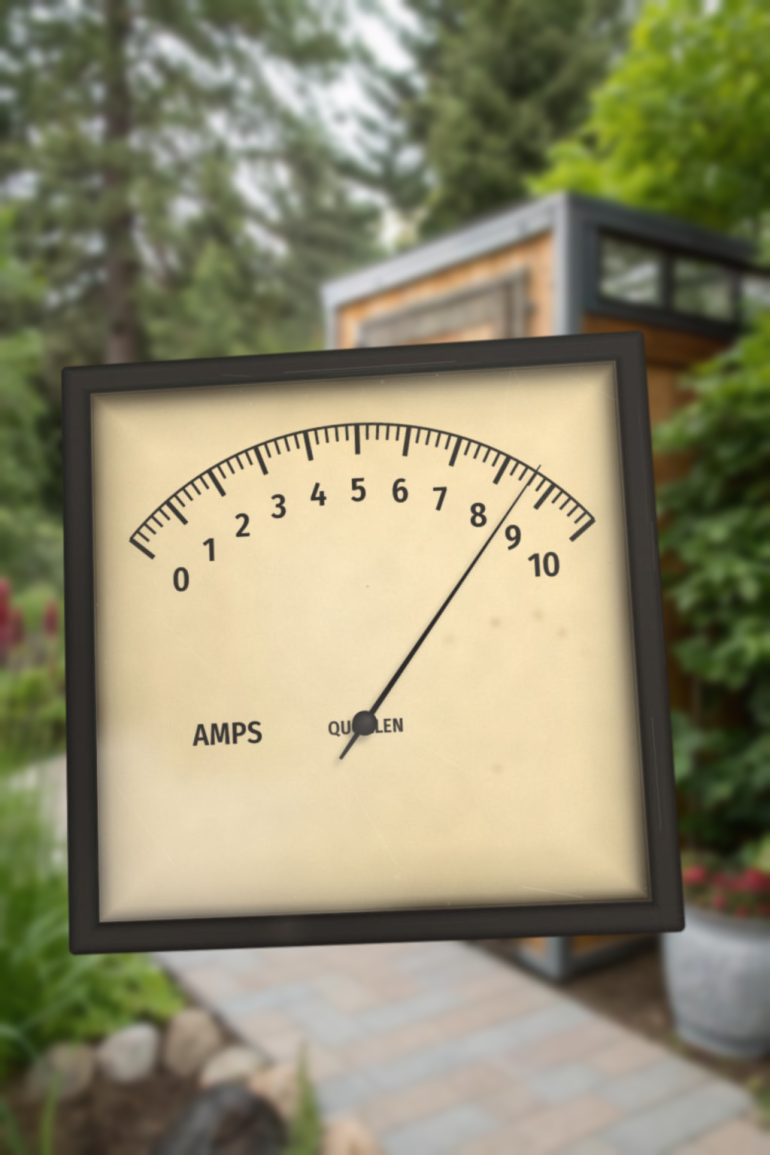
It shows 8.6 A
